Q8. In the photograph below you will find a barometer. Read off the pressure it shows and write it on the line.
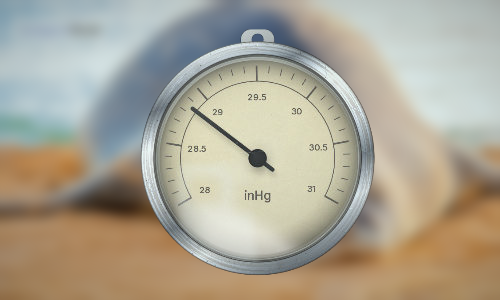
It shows 28.85 inHg
